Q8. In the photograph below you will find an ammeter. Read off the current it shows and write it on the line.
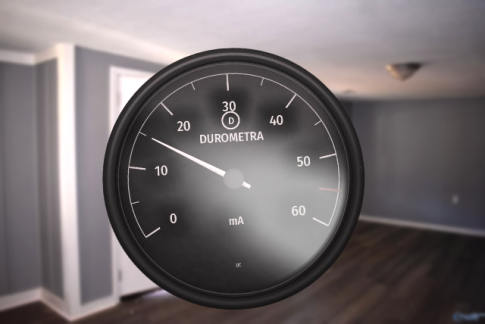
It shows 15 mA
